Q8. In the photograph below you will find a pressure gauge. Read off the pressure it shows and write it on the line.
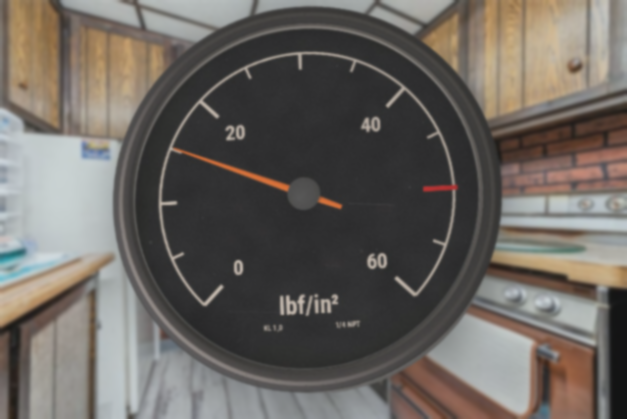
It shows 15 psi
